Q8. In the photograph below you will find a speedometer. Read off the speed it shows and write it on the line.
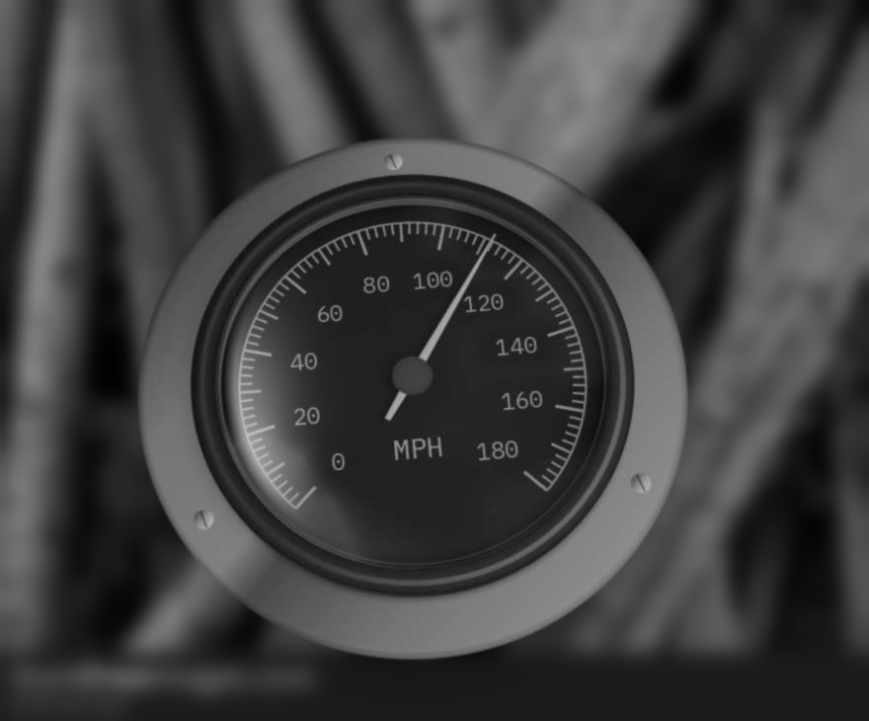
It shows 112 mph
